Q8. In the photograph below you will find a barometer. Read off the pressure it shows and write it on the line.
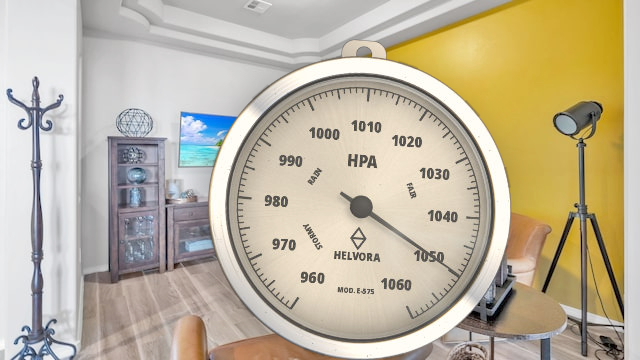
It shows 1050 hPa
